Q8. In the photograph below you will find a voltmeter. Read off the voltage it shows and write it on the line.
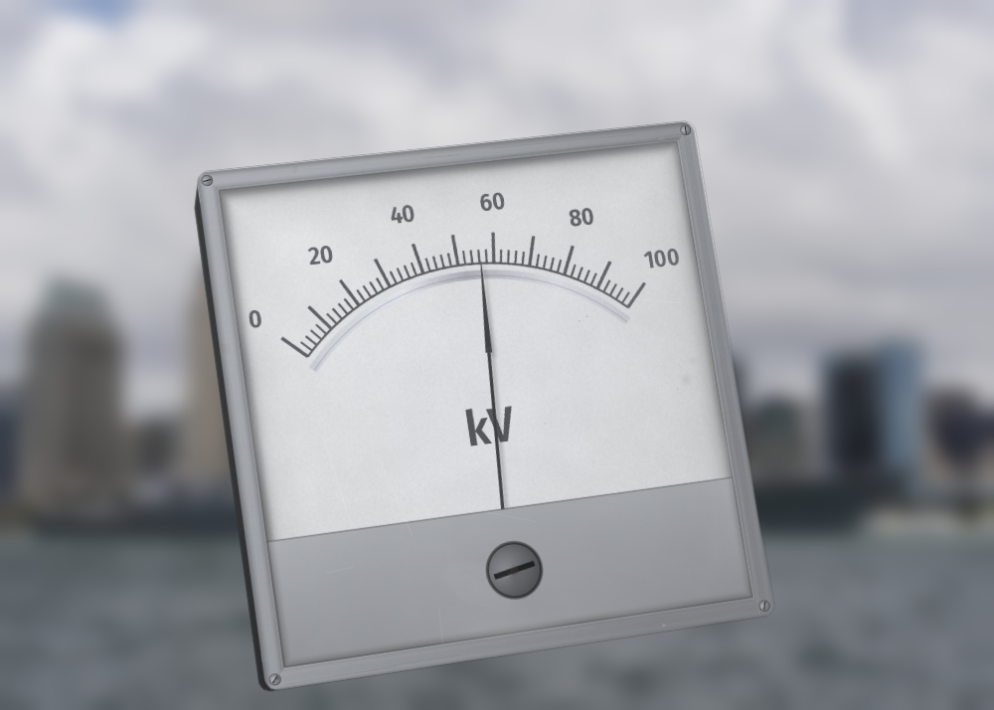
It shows 56 kV
